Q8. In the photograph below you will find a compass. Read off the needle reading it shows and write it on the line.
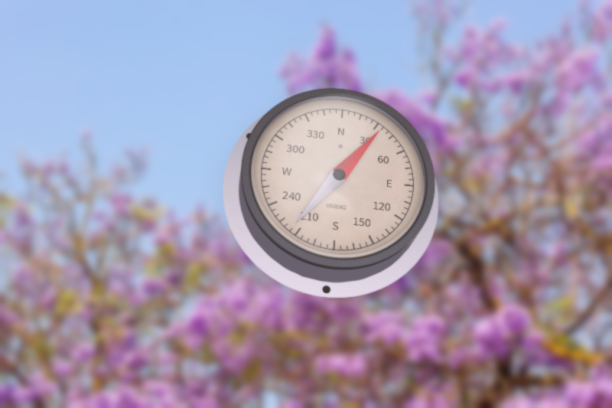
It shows 35 °
